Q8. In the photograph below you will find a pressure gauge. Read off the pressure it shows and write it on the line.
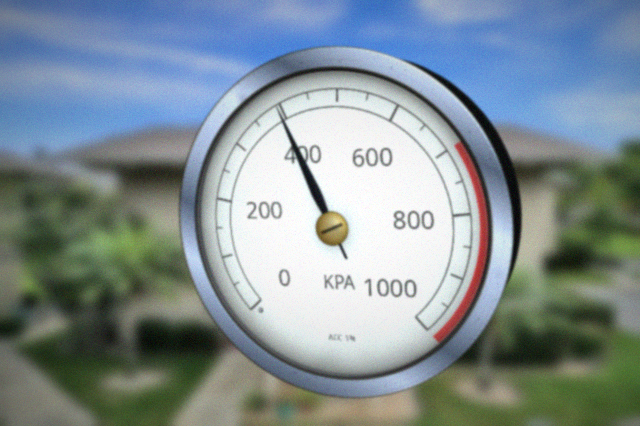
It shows 400 kPa
